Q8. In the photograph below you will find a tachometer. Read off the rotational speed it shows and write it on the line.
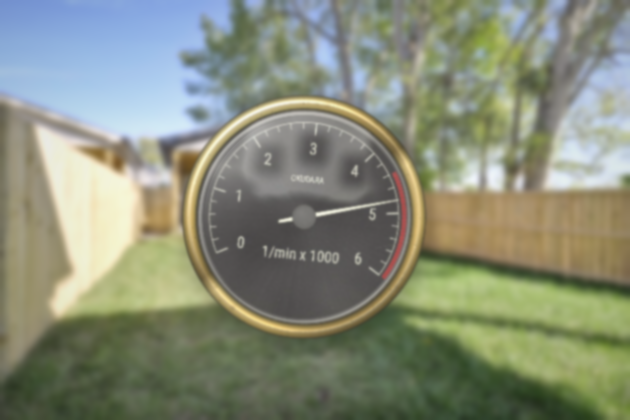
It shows 4800 rpm
